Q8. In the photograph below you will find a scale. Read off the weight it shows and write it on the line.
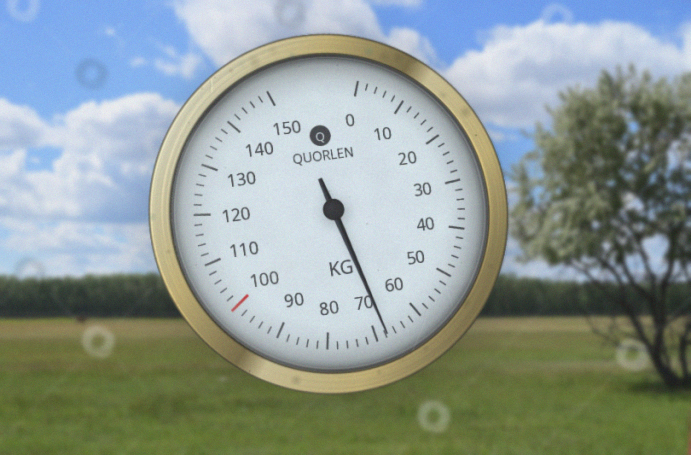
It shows 68 kg
